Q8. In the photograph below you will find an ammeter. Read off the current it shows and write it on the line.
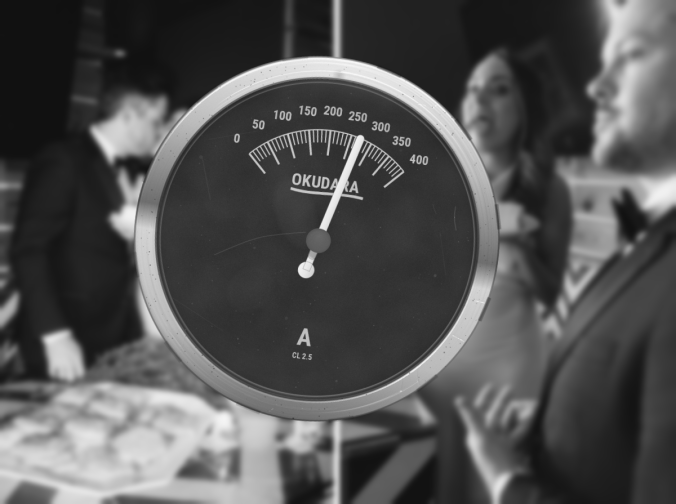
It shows 270 A
